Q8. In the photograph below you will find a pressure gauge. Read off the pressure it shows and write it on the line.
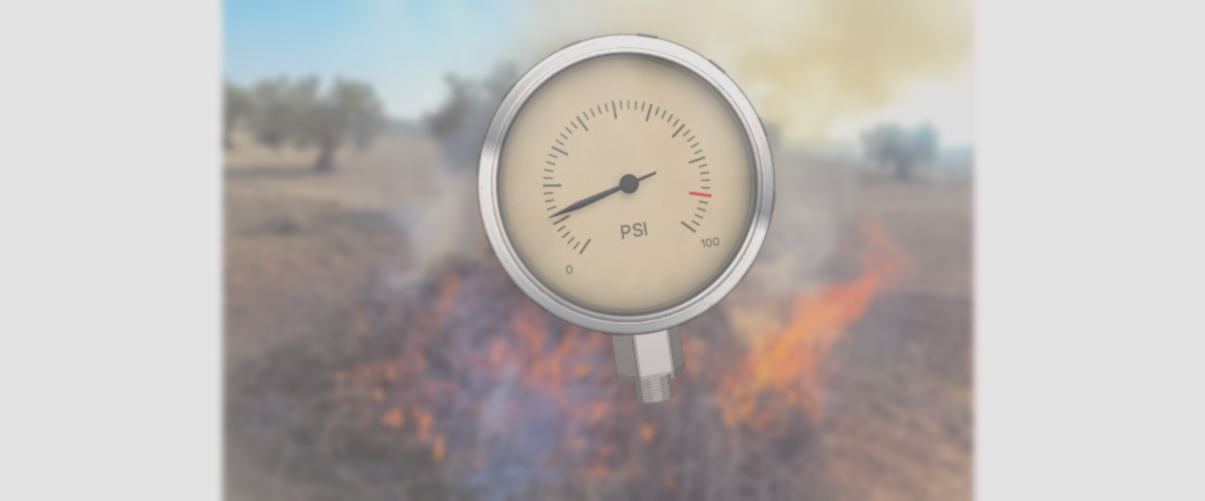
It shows 12 psi
